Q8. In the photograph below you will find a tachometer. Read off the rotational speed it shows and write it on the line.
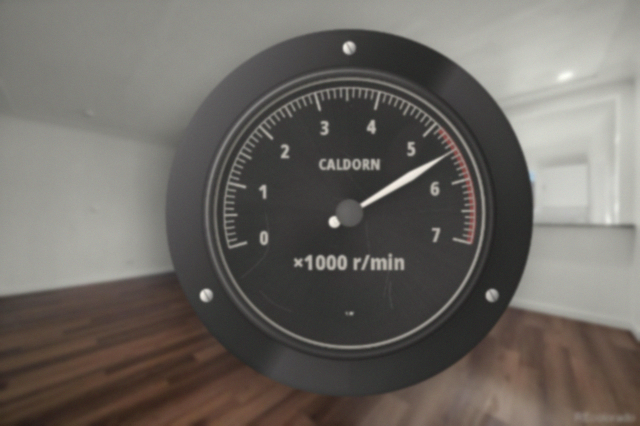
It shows 5500 rpm
